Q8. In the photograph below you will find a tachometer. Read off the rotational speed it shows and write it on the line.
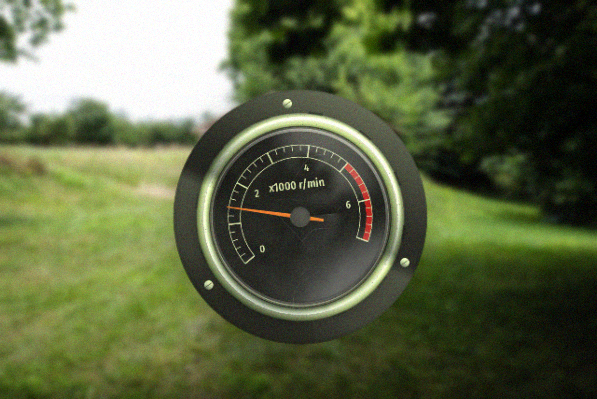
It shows 1400 rpm
